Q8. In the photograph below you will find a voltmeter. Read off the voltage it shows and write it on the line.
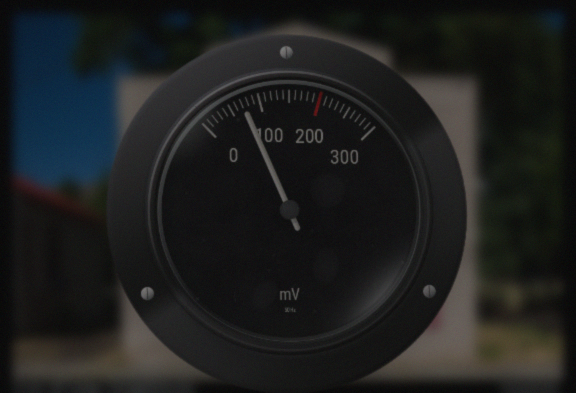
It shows 70 mV
